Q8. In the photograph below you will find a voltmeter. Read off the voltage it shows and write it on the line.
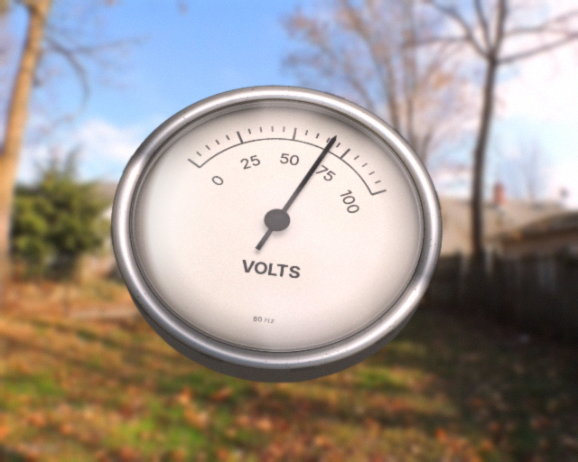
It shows 67.5 V
